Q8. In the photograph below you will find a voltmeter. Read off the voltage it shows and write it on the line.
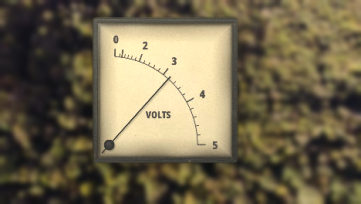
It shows 3.2 V
